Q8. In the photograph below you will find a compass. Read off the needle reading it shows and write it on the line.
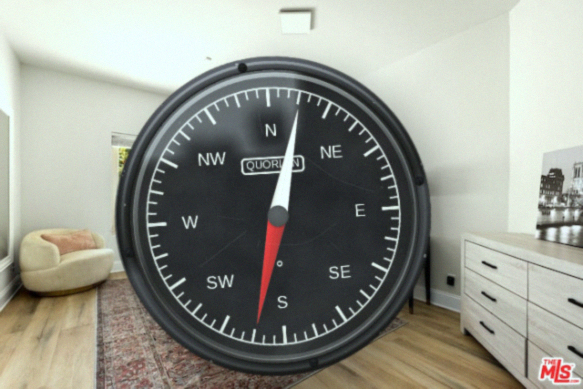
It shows 195 °
